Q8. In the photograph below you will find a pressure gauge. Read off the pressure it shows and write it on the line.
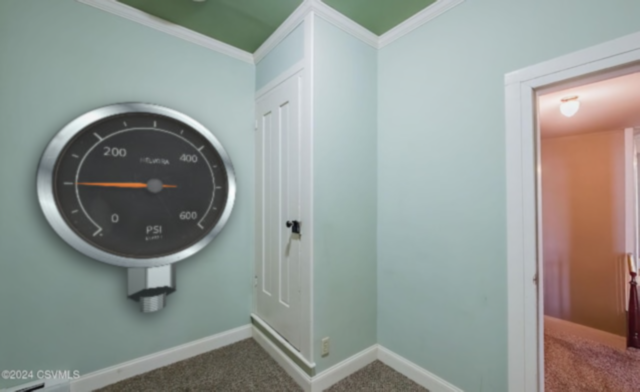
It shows 100 psi
